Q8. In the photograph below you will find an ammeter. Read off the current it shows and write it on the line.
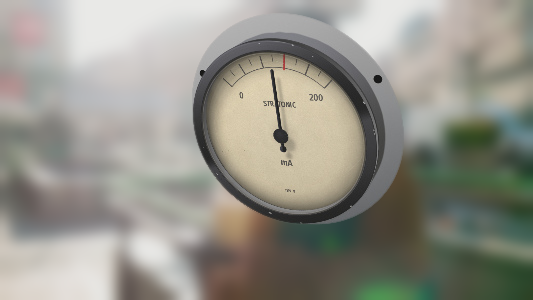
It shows 100 mA
